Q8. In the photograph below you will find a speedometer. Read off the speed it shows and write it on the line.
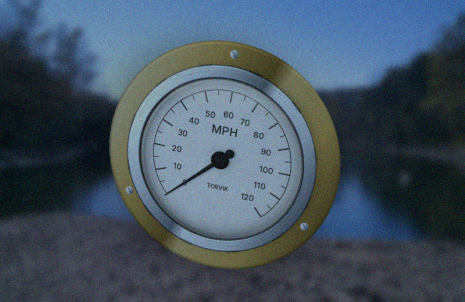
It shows 0 mph
